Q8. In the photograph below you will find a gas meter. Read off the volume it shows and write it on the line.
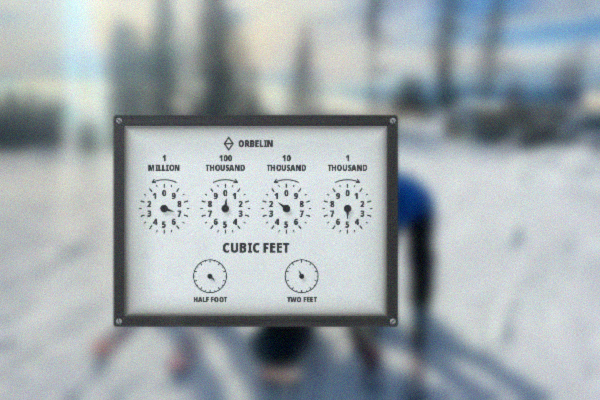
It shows 701500 ft³
